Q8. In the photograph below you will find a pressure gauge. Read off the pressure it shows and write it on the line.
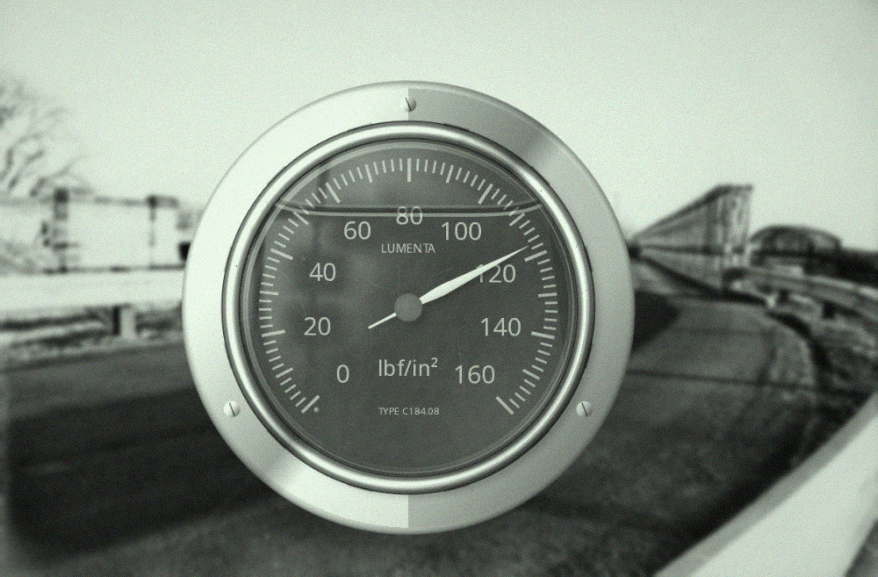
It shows 117 psi
